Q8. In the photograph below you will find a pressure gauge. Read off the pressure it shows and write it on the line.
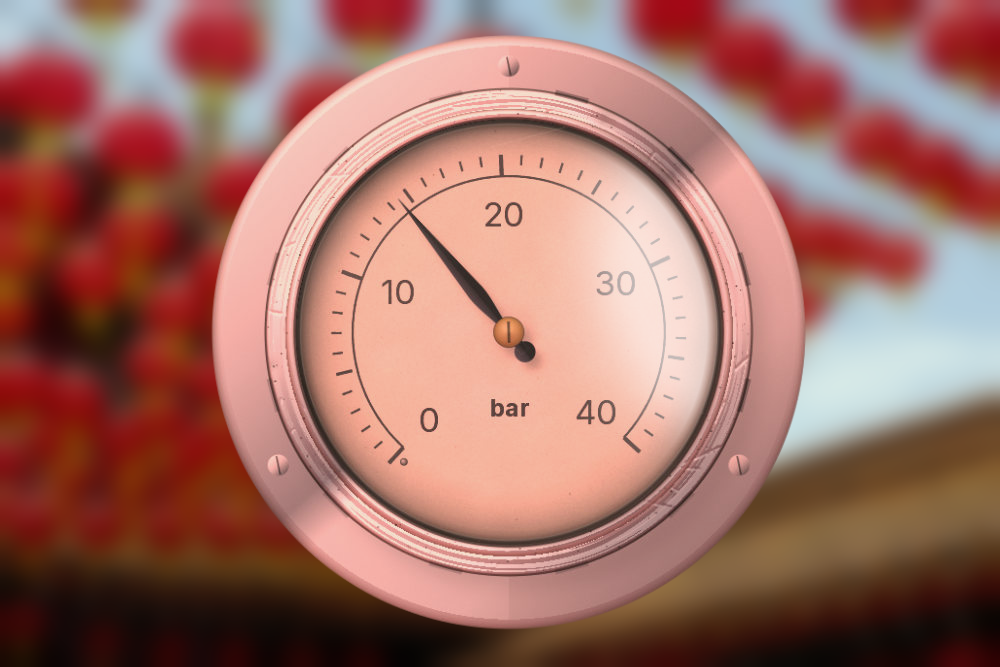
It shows 14.5 bar
